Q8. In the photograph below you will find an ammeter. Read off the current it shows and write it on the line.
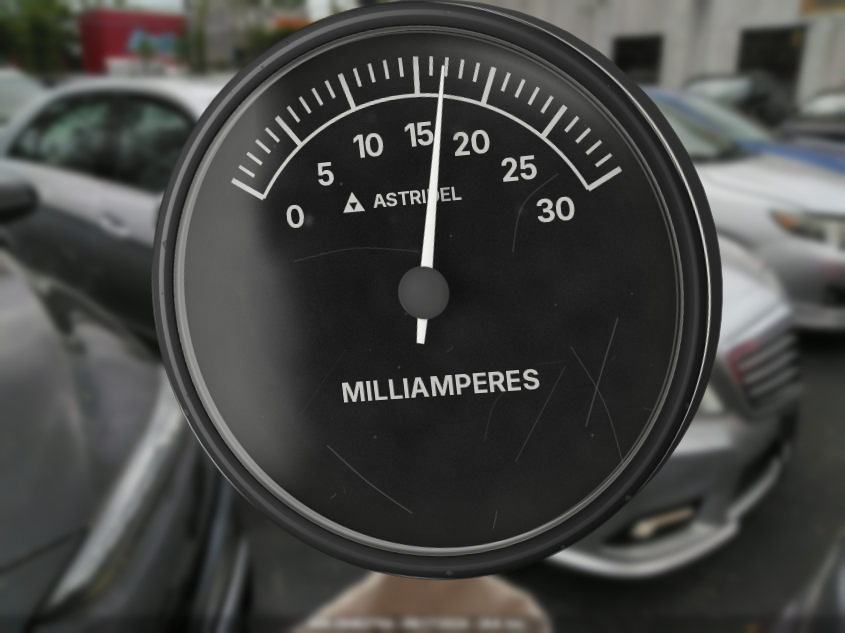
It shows 17 mA
